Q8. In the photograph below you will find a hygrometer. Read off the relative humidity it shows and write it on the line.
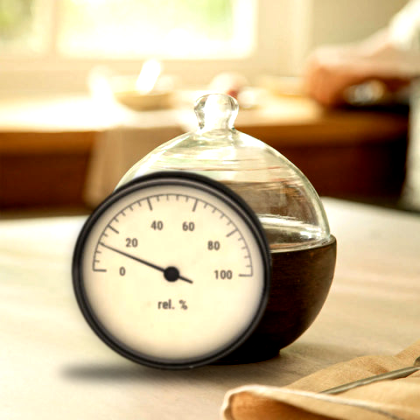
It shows 12 %
